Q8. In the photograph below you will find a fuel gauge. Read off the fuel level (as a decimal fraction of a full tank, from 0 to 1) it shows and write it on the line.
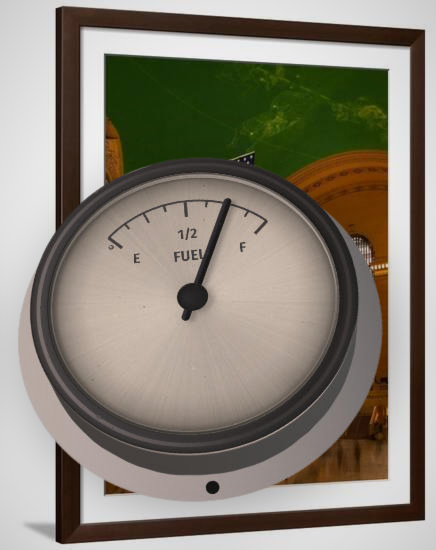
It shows 0.75
